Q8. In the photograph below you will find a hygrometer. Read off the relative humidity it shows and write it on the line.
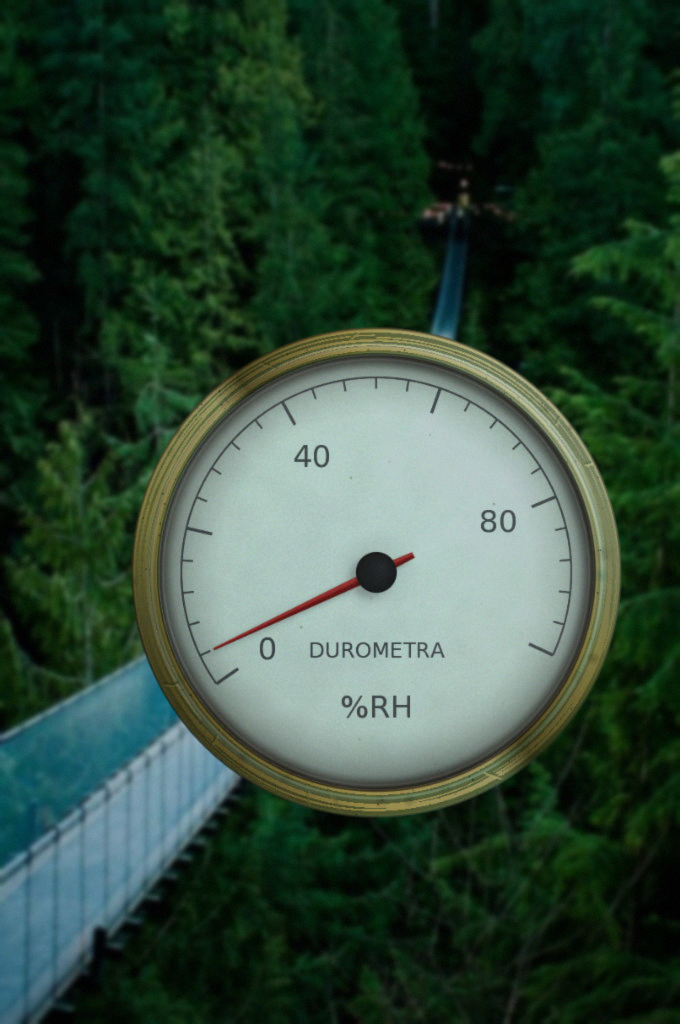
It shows 4 %
